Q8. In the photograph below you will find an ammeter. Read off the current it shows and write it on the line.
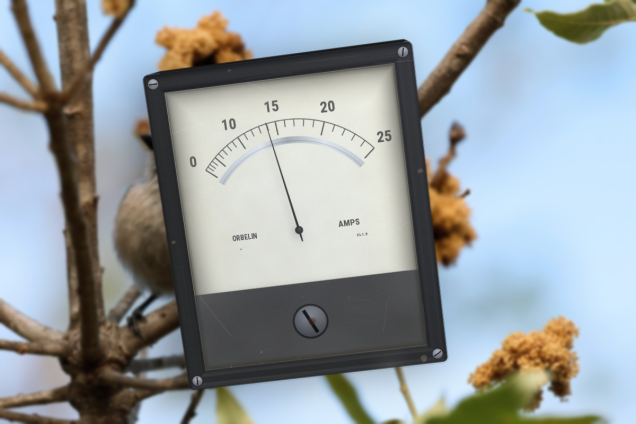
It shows 14 A
